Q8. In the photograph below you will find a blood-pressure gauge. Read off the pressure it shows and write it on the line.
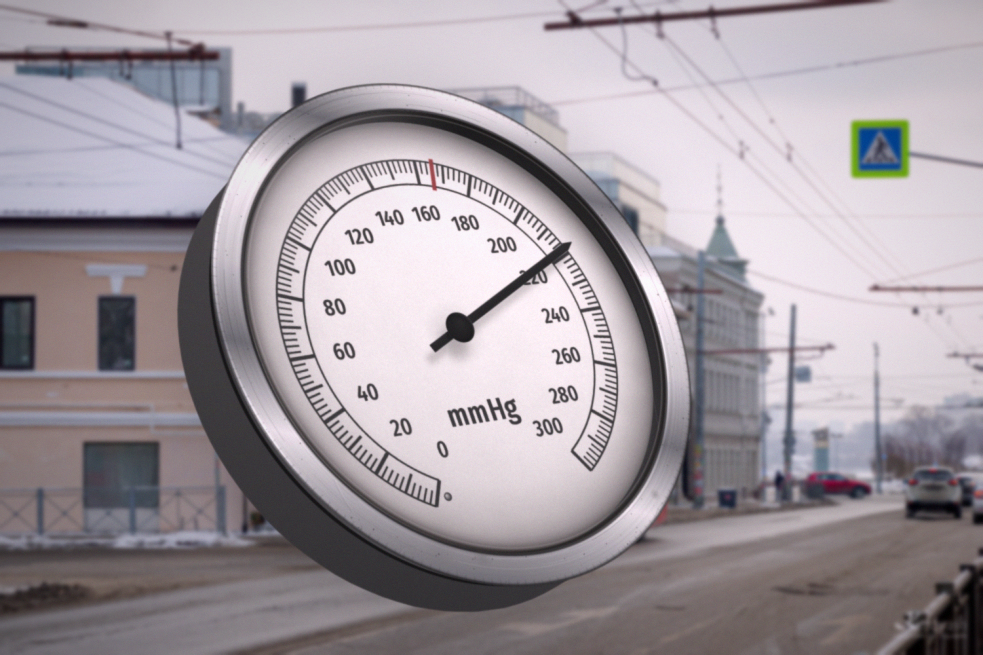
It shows 218 mmHg
